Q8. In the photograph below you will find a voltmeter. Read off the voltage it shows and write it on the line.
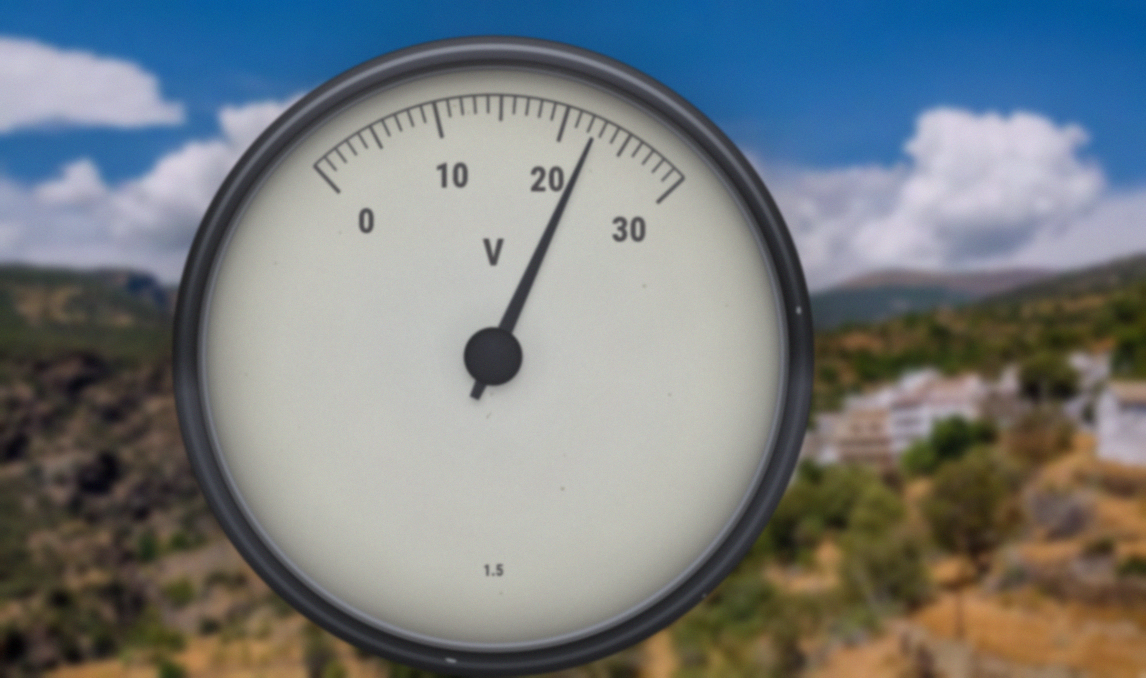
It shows 22.5 V
